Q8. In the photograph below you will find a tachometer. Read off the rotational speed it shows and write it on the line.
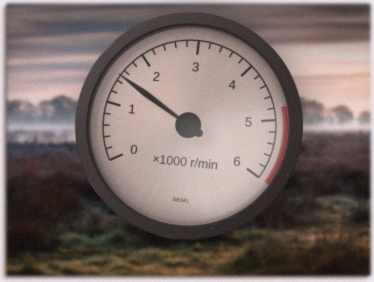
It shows 1500 rpm
